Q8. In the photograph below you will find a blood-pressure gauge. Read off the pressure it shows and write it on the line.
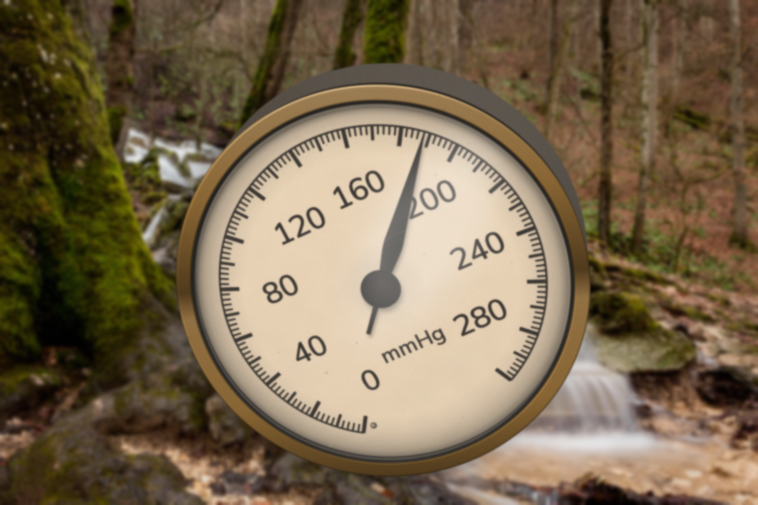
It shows 188 mmHg
